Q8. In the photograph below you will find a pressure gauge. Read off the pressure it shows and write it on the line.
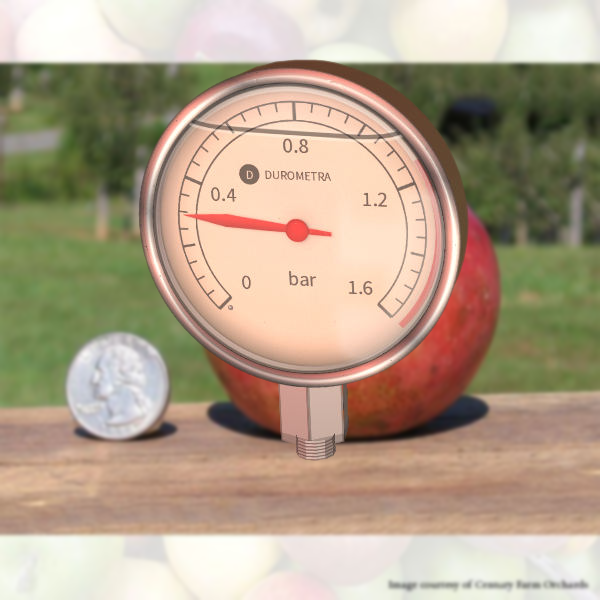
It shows 0.3 bar
